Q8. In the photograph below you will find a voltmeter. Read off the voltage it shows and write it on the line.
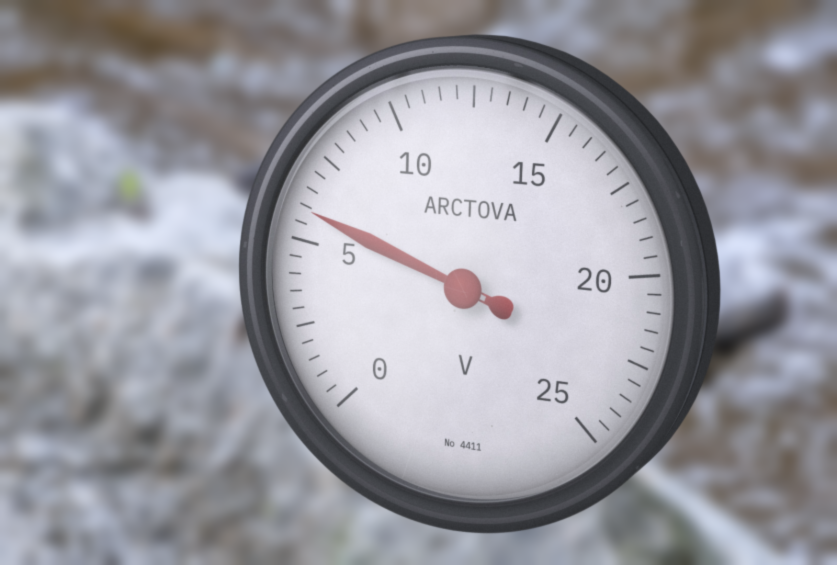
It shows 6 V
